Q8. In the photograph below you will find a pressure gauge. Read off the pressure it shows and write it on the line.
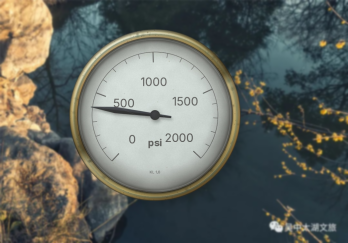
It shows 400 psi
